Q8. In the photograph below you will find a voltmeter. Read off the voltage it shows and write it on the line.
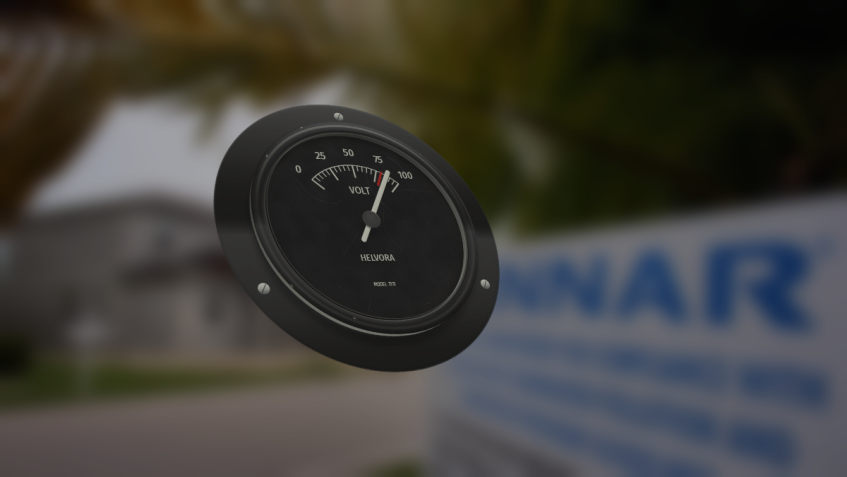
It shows 85 V
